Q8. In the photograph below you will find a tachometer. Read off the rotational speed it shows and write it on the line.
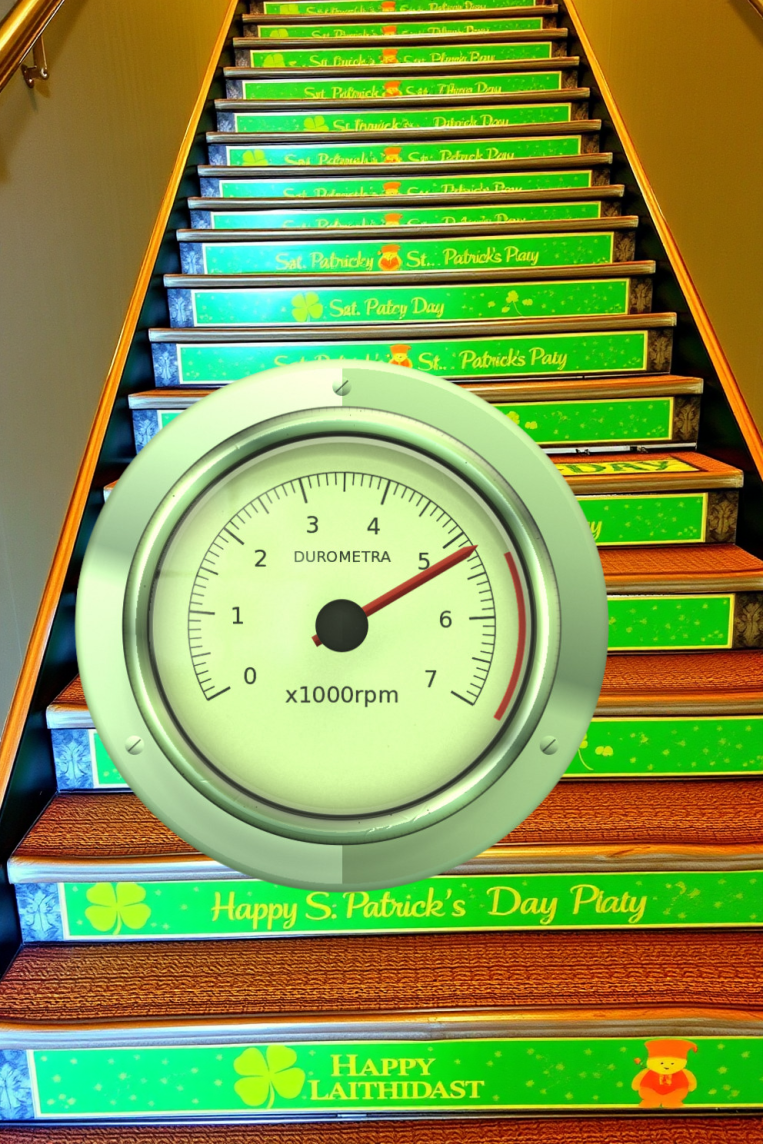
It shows 5200 rpm
